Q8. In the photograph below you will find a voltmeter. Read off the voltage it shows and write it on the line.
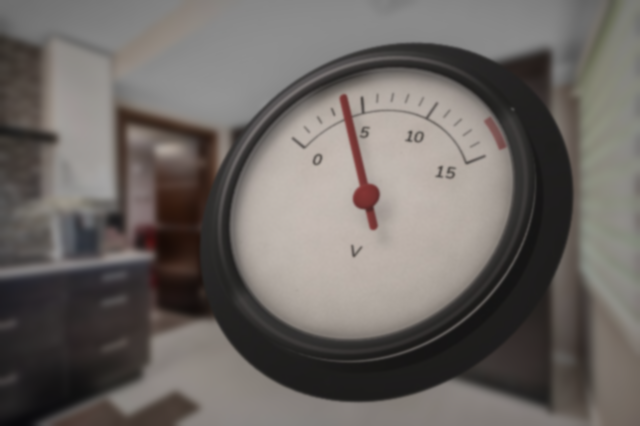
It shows 4 V
